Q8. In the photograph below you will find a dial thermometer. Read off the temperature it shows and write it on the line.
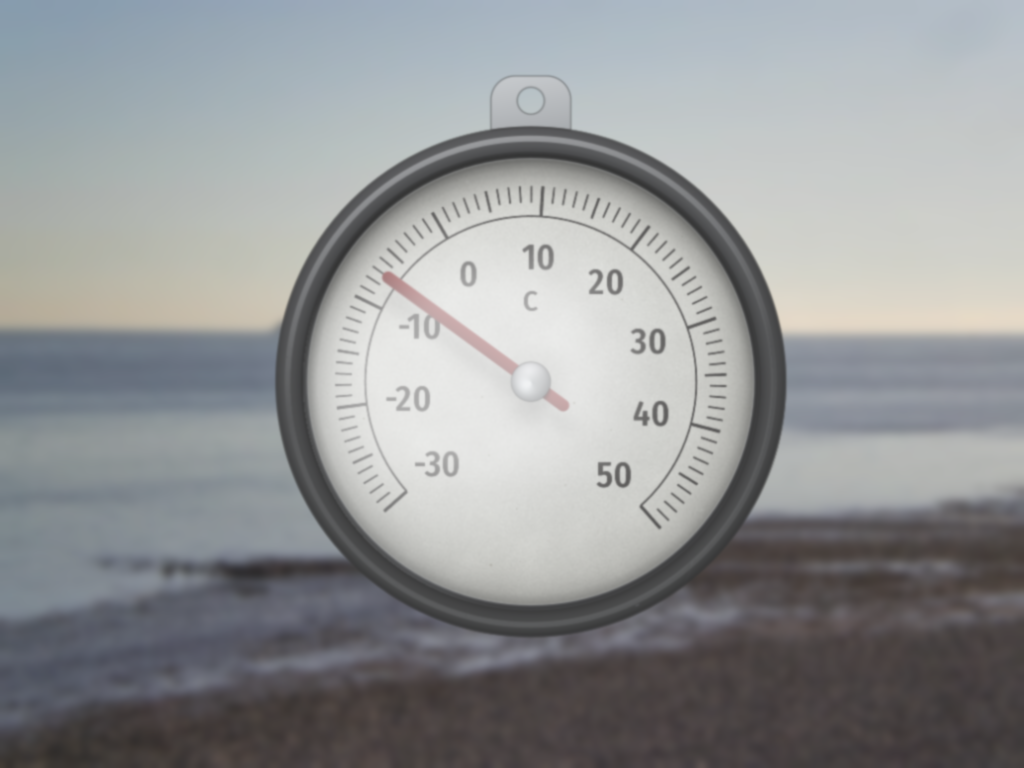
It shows -7 °C
